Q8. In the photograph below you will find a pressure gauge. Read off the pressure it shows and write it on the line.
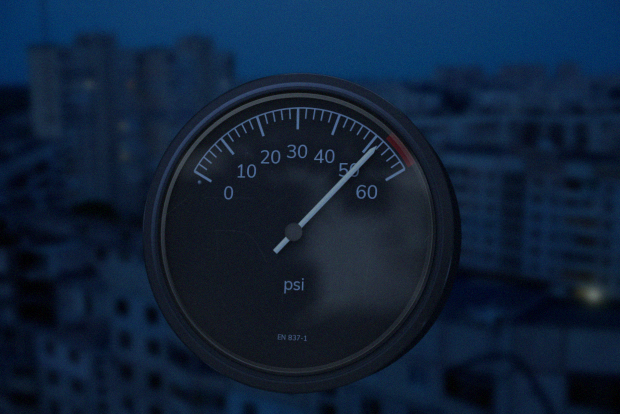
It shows 52 psi
